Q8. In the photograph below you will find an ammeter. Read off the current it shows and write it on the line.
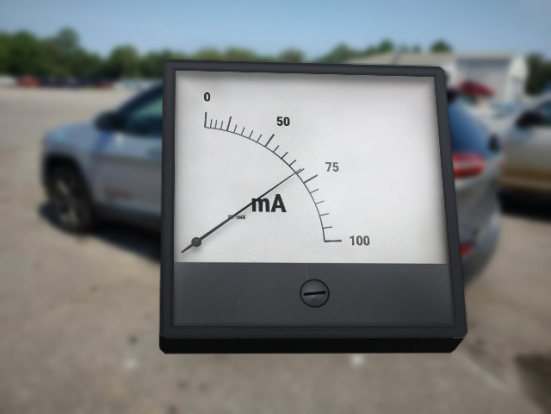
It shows 70 mA
